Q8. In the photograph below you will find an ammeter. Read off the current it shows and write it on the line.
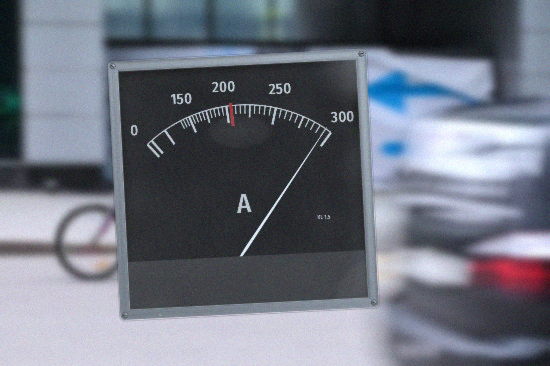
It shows 295 A
